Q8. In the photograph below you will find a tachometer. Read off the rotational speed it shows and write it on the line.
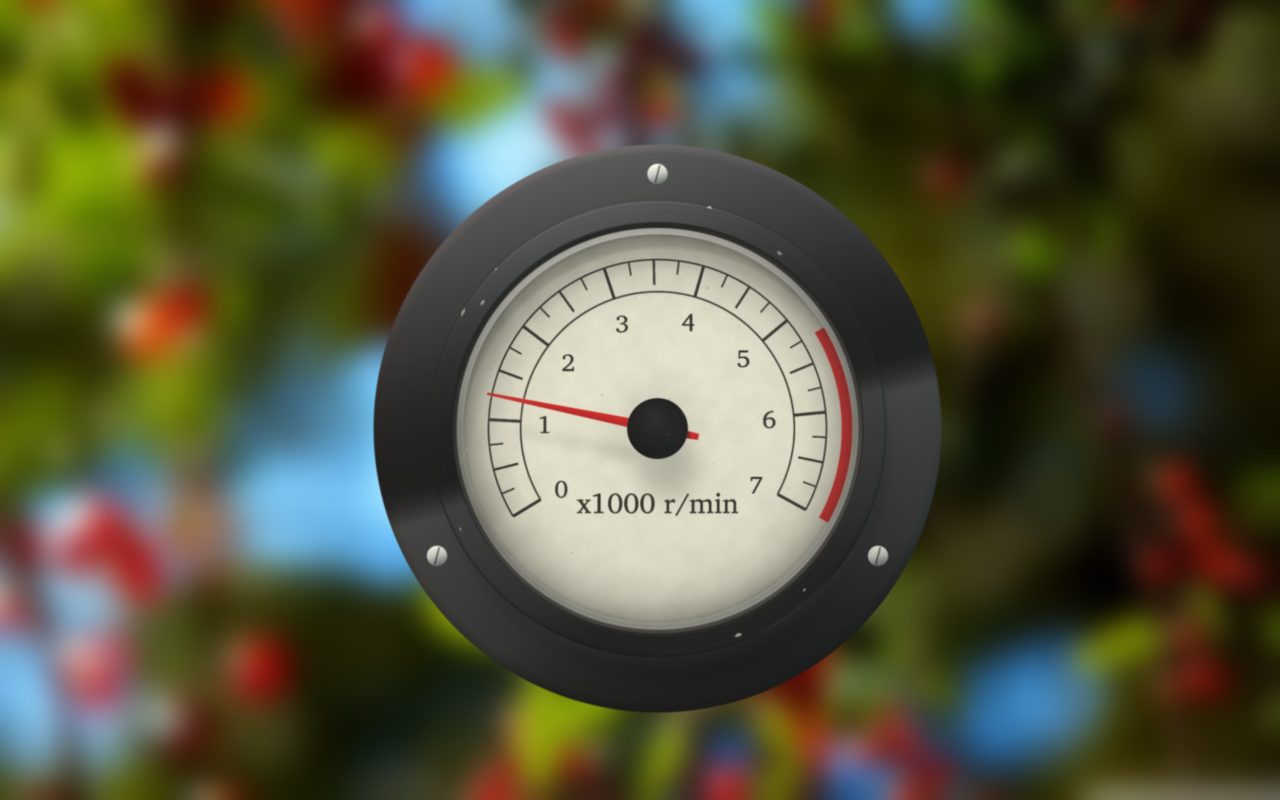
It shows 1250 rpm
